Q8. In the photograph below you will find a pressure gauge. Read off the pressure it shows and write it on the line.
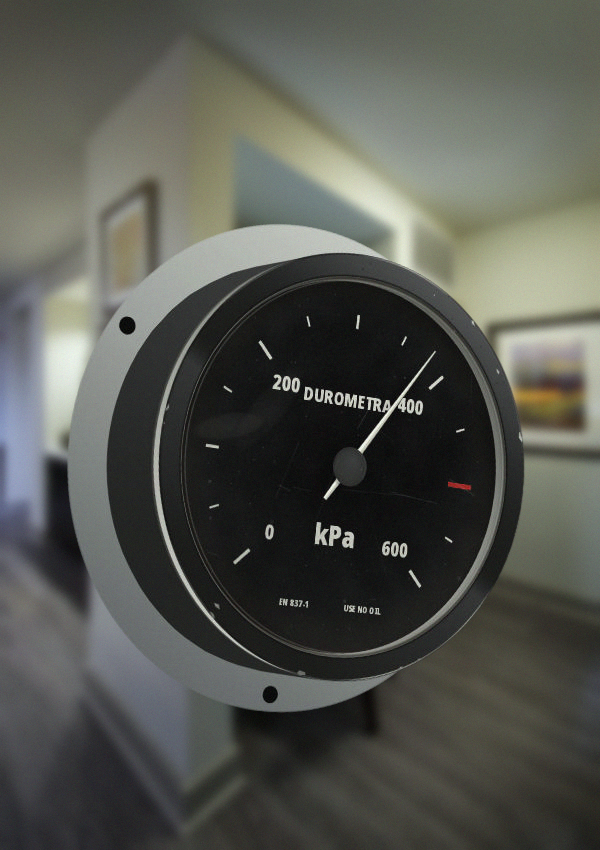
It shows 375 kPa
